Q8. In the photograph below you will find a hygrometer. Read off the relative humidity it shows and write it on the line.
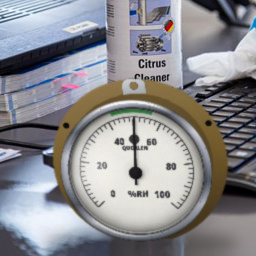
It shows 50 %
